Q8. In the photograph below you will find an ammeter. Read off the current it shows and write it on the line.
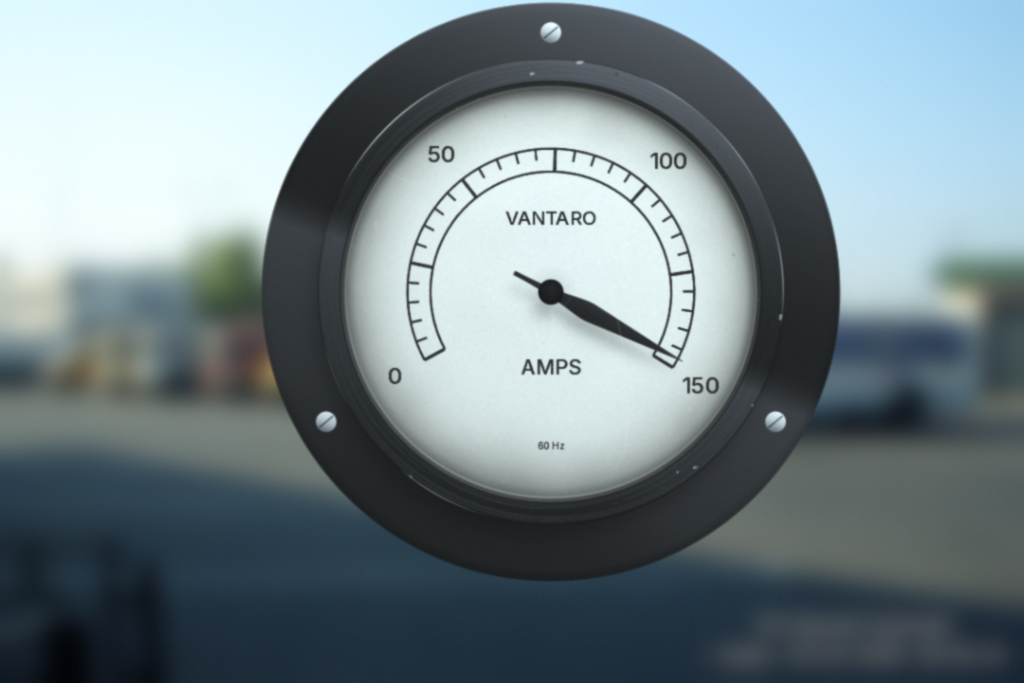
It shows 147.5 A
